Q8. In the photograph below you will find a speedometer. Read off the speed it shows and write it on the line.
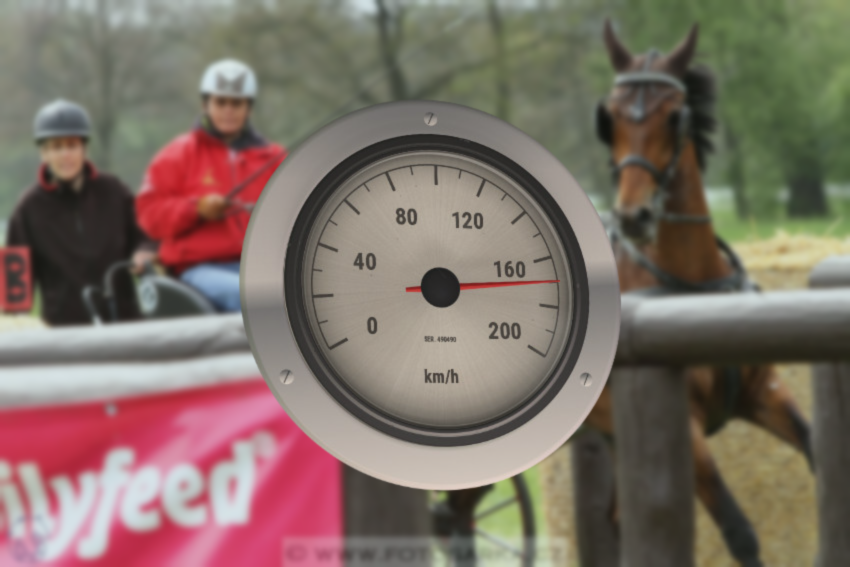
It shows 170 km/h
